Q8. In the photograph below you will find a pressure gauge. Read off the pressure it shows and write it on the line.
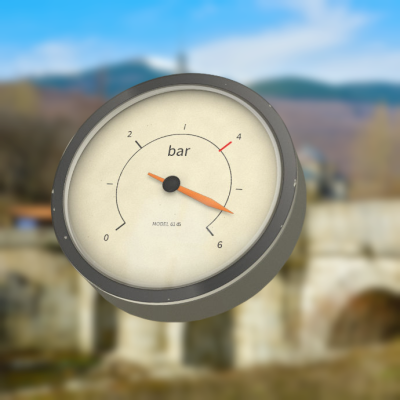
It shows 5.5 bar
